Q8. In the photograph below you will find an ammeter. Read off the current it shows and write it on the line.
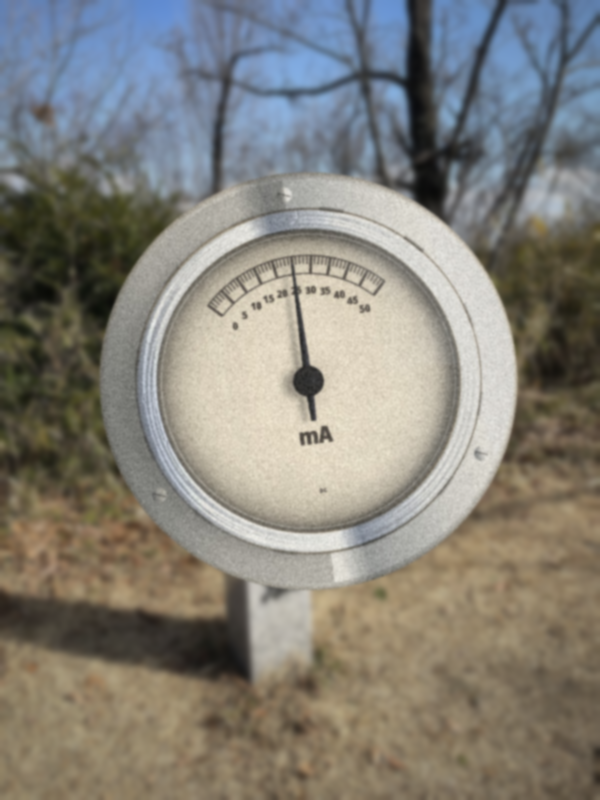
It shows 25 mA
